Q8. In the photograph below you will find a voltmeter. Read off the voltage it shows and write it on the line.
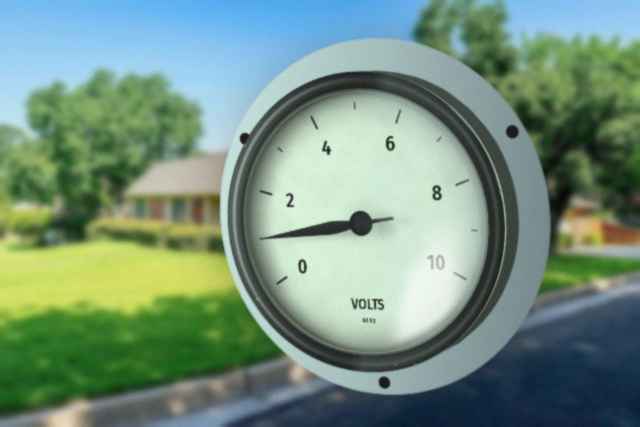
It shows 1 V
